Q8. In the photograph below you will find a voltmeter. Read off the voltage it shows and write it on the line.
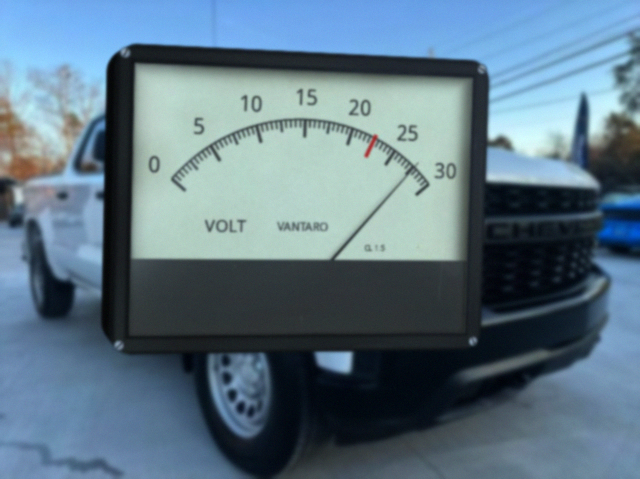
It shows 27.5 V
